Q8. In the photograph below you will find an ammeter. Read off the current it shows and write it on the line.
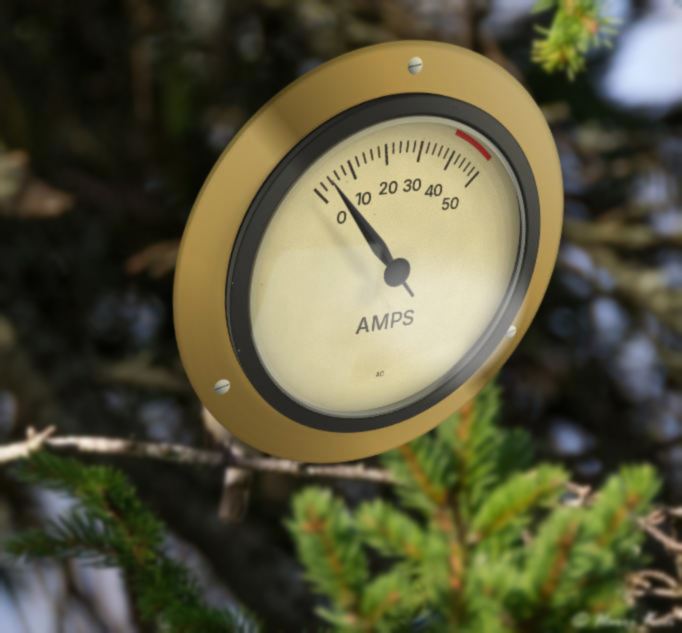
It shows 4 A
